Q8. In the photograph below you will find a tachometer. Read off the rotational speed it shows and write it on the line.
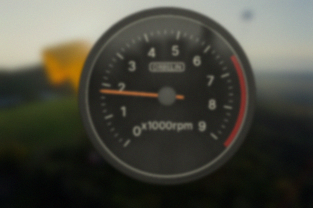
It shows 1800 rpm
